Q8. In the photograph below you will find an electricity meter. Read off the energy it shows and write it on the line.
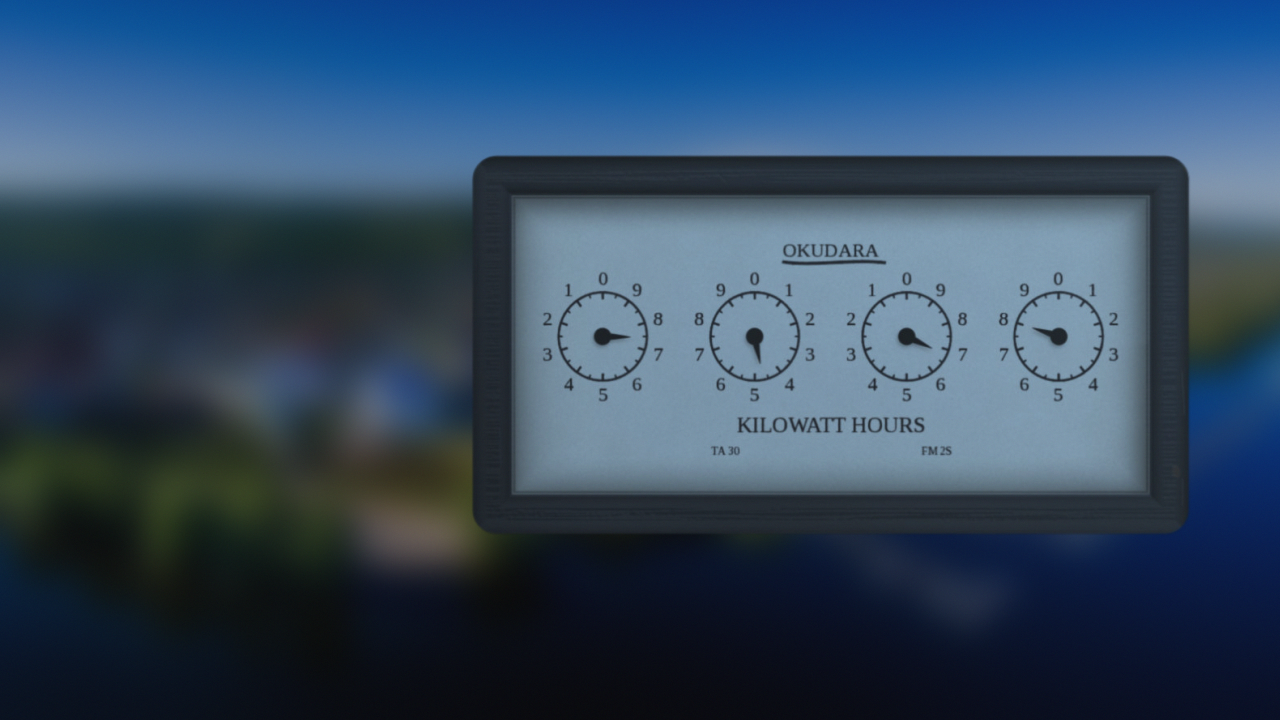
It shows 7468 kWh
